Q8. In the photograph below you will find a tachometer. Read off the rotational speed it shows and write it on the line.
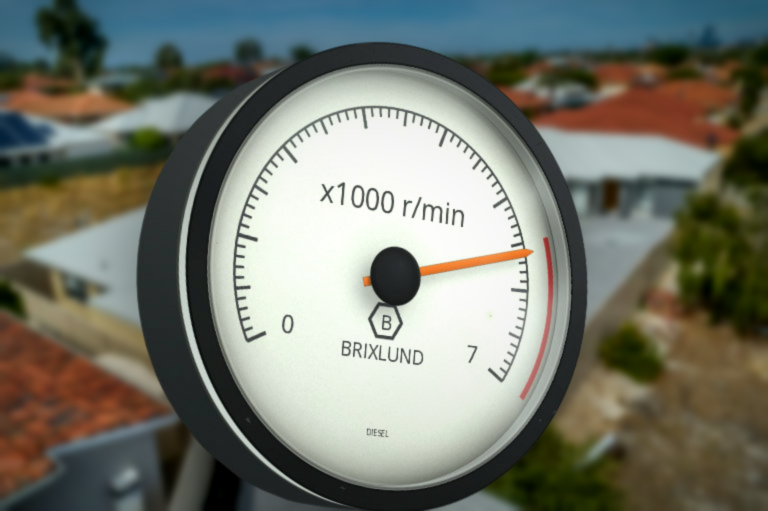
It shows 5600 rpm
